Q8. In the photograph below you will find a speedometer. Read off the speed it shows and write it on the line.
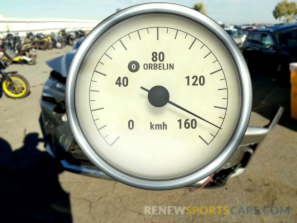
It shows 150 km/h
